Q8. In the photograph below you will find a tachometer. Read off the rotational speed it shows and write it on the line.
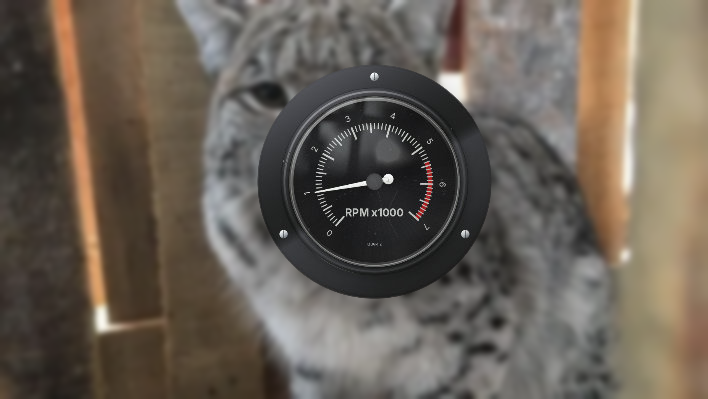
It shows 1000 rpm
